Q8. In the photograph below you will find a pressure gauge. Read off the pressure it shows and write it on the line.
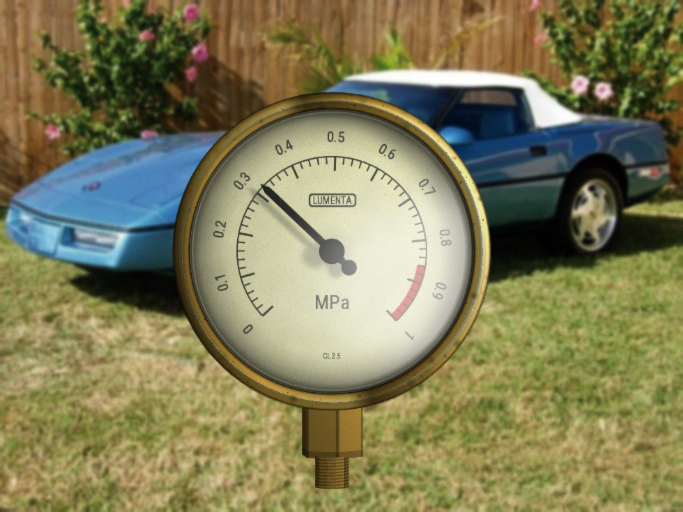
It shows 0.32 MPa
